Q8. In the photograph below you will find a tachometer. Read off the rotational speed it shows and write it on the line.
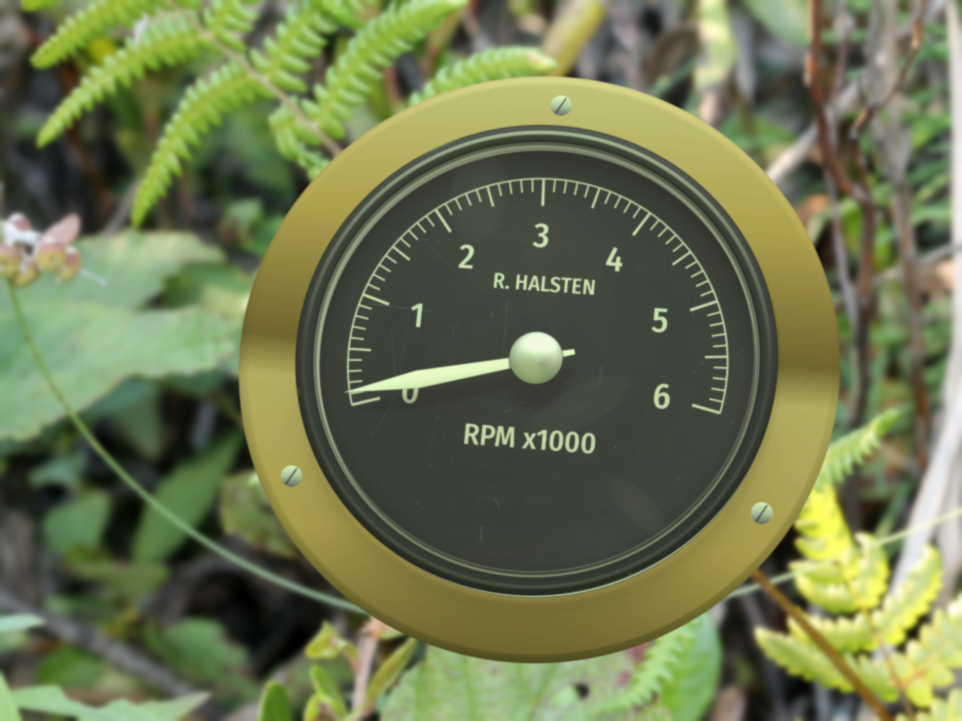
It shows 100 rpm
